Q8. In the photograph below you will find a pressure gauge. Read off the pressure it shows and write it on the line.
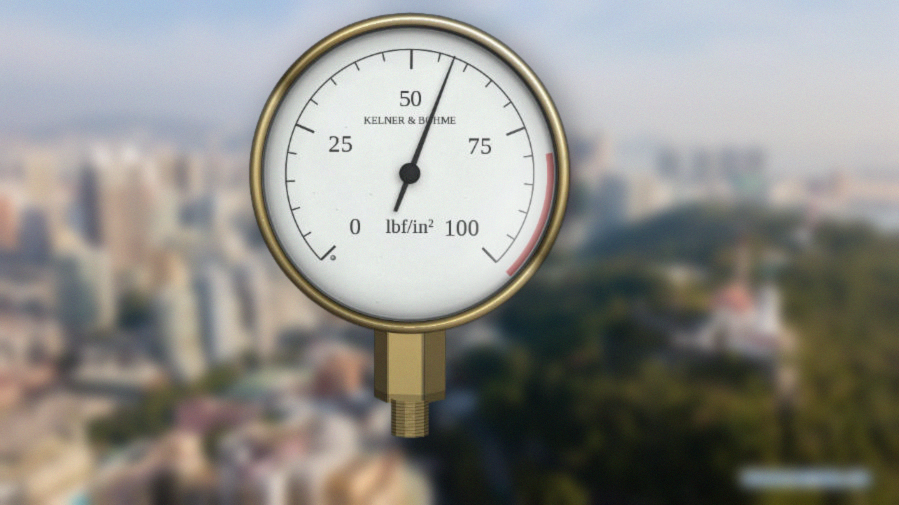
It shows 57.5 psi
